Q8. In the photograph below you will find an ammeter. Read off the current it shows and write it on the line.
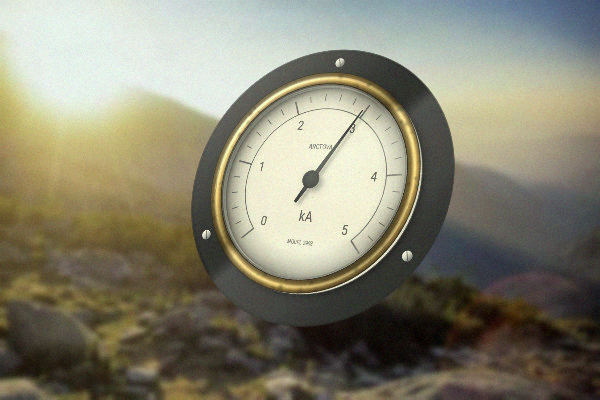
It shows 3 kA
